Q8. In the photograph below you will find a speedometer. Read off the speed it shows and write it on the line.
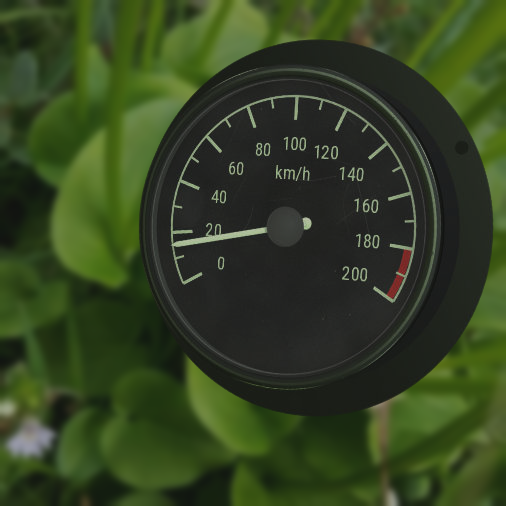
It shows 15 km/h
